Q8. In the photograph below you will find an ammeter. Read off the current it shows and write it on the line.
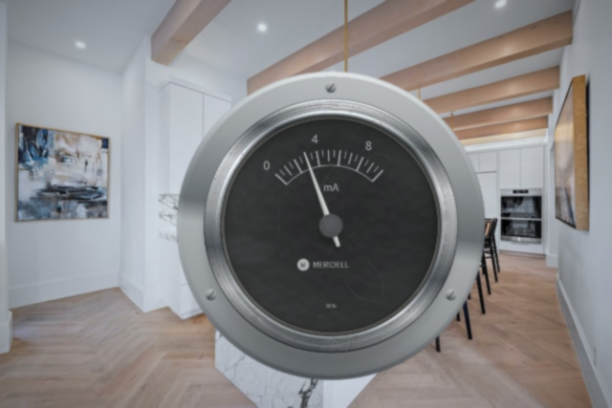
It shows 3 mA
